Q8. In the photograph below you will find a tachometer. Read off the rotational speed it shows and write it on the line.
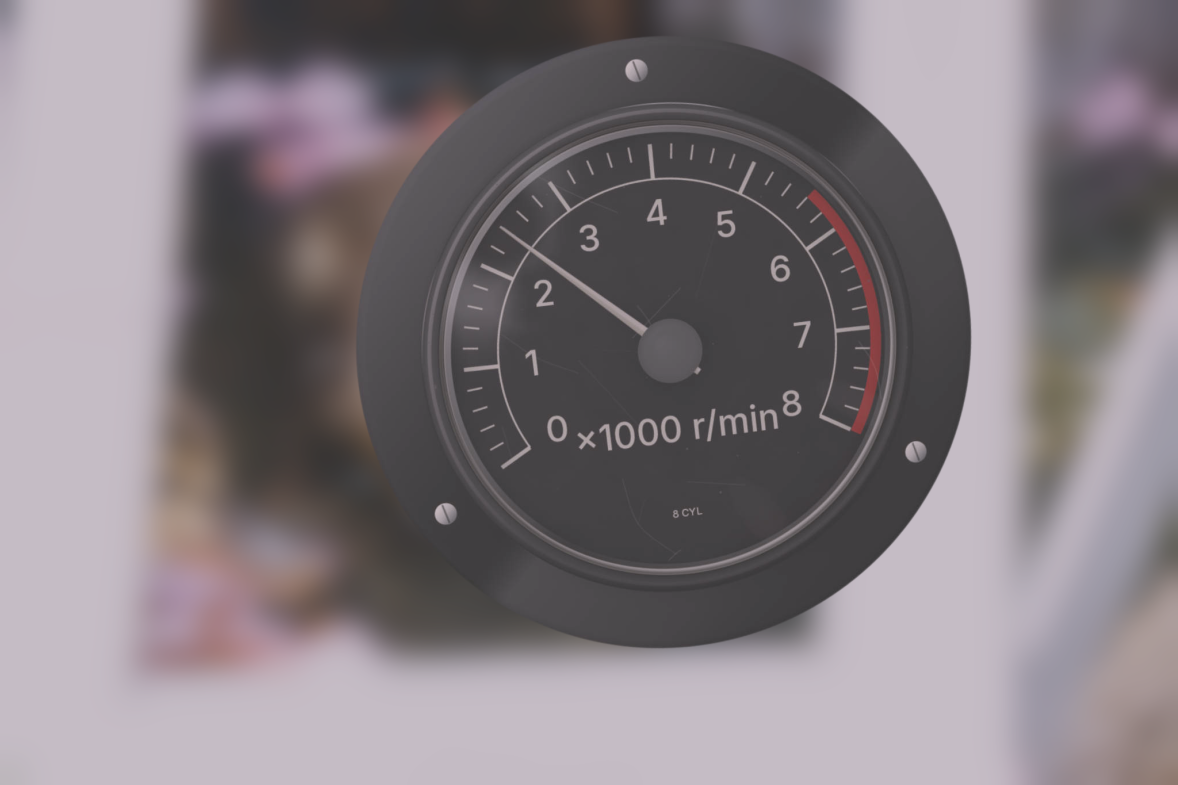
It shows 2400 rpm
